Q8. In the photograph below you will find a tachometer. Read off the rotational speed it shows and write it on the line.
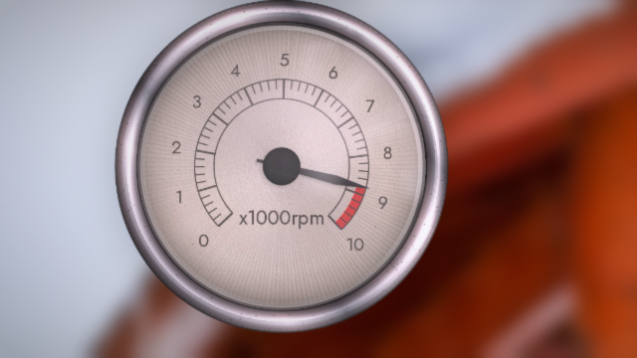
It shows 8800 rpm
